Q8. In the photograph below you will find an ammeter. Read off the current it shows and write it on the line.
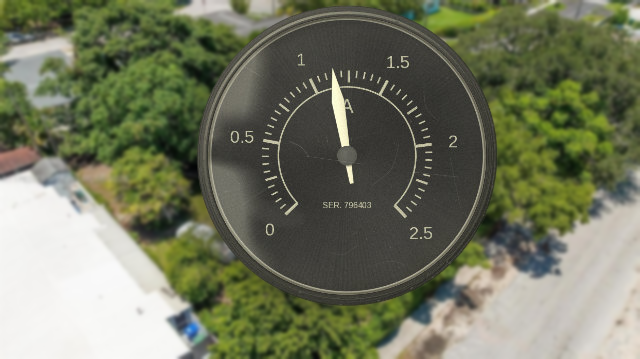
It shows 1.15 A
